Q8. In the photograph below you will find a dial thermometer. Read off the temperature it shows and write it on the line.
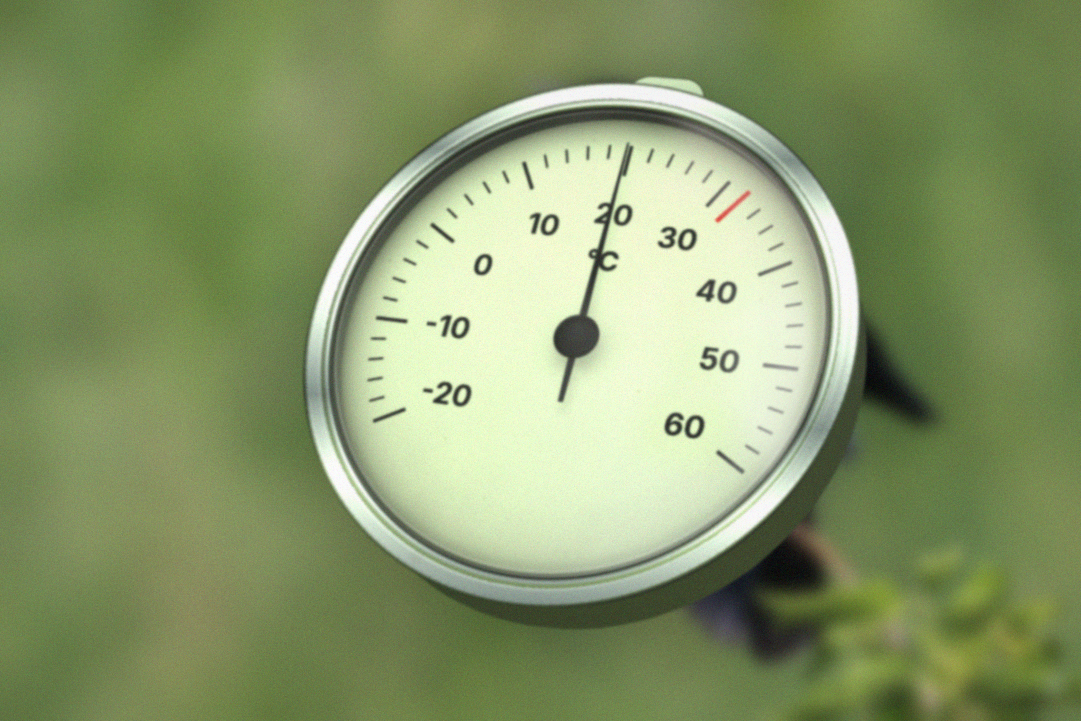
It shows 20 °C
